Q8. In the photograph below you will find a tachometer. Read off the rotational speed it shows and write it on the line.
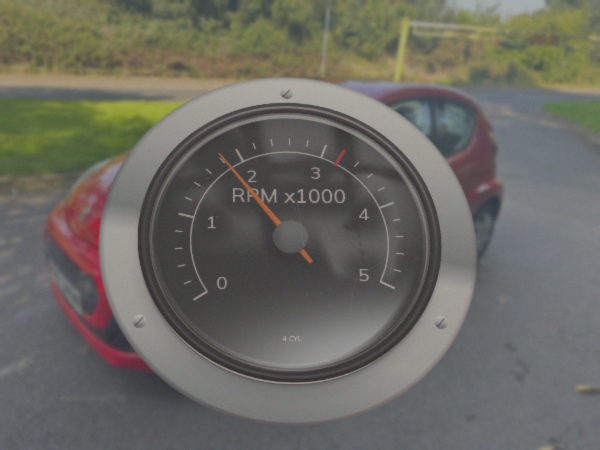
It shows 1800 rpm
